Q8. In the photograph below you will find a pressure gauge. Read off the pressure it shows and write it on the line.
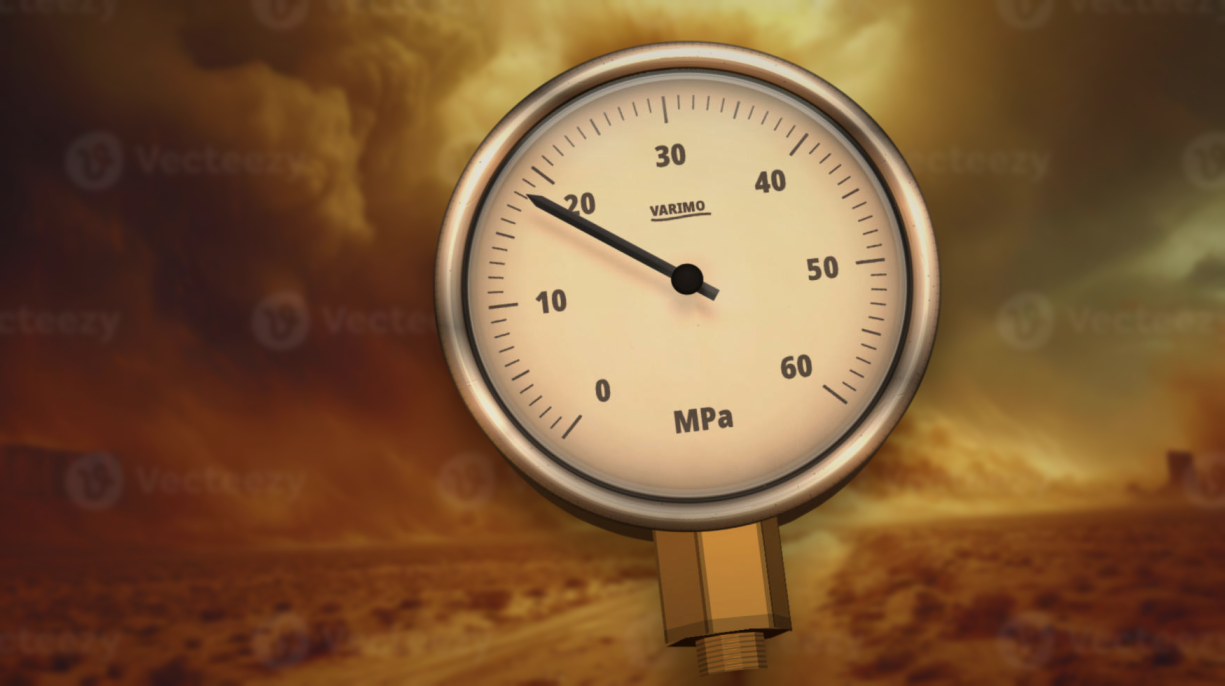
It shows 18 MPa
